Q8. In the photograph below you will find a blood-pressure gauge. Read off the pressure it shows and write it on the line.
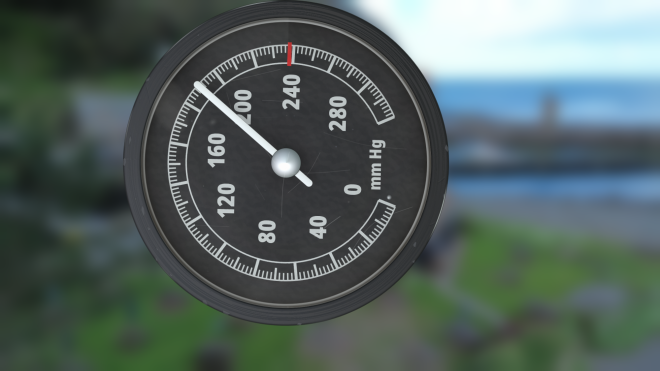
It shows 190 mmHg
